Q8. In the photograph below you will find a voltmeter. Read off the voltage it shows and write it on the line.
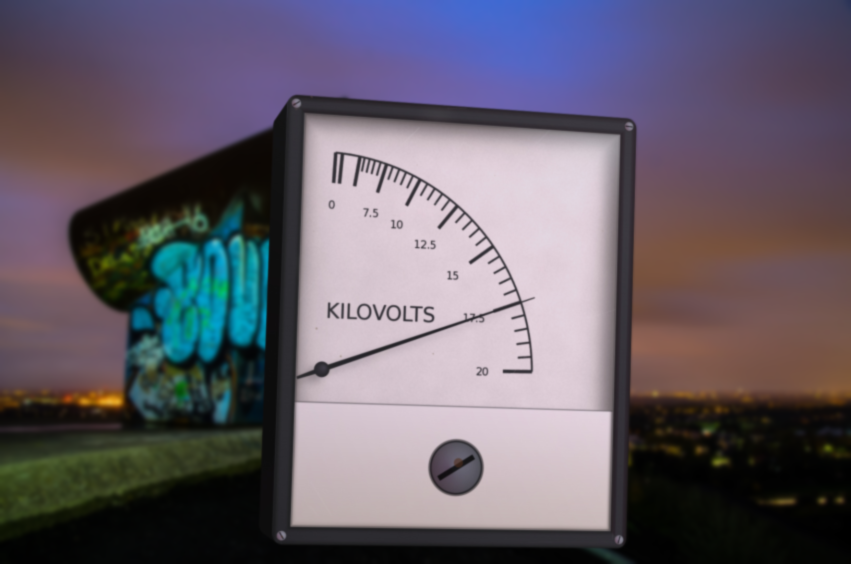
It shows 17.5 kV
